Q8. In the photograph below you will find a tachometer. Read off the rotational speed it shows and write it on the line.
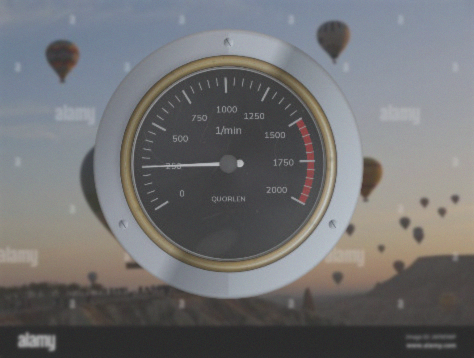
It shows 250 rpm
